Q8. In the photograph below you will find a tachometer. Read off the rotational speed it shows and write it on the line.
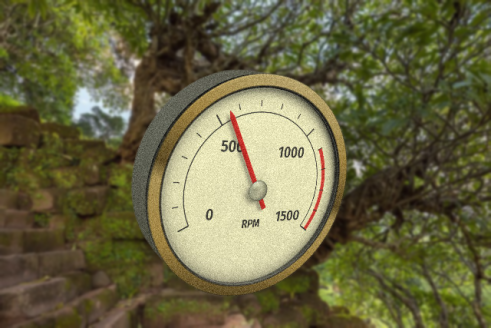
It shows 550 rpm
